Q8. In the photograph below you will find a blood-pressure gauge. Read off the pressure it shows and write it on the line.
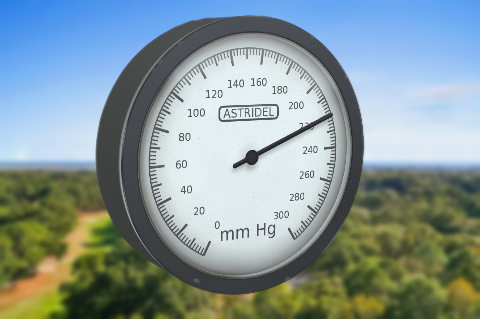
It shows 220 mmHg
